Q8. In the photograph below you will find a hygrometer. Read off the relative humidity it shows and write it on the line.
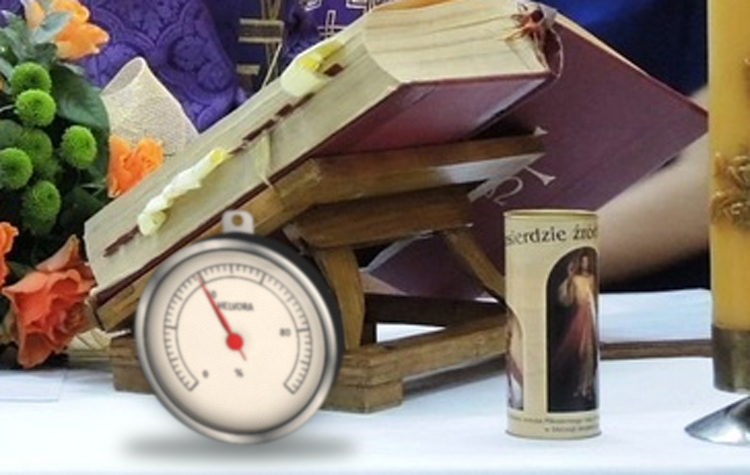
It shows 40 %
